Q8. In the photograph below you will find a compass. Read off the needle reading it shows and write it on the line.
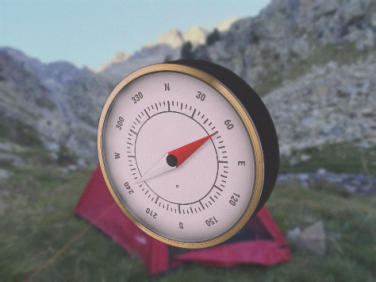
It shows 60 °
